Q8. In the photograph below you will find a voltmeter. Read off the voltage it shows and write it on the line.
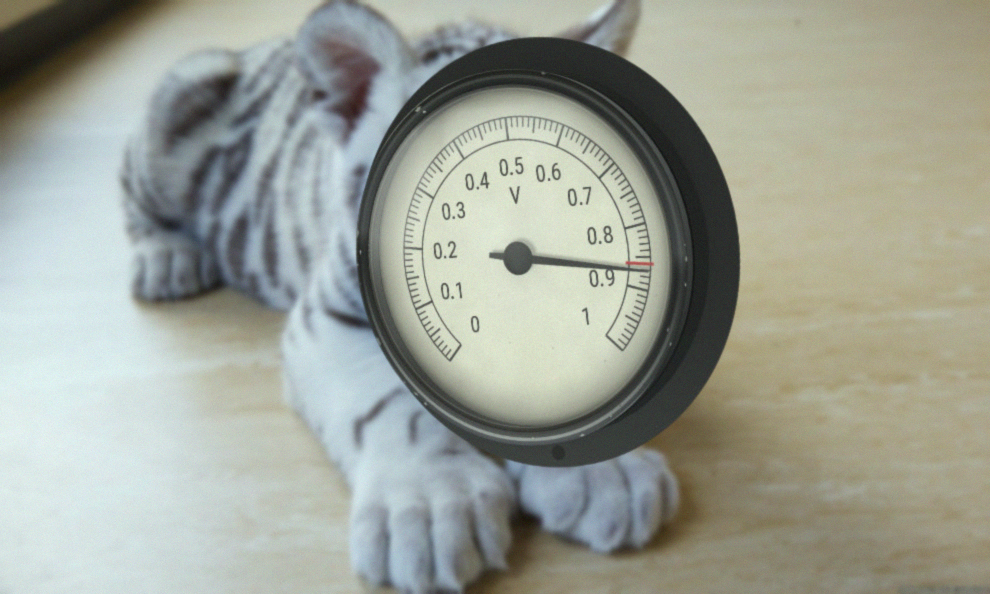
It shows 0.87 V
